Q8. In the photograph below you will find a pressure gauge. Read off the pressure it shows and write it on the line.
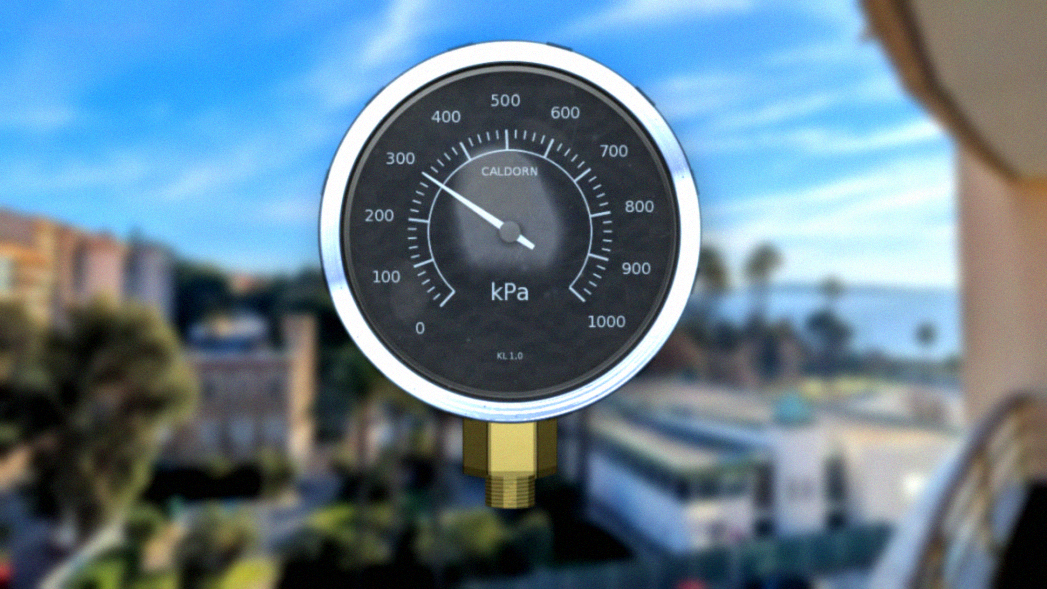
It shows 300 kPa
